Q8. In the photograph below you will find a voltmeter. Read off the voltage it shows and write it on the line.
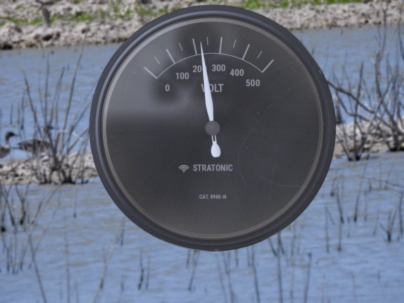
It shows 225 V
